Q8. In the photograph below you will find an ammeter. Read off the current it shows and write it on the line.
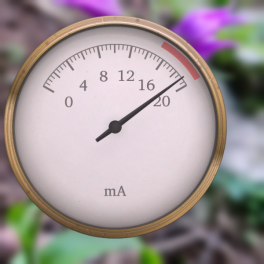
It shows 19 mA
